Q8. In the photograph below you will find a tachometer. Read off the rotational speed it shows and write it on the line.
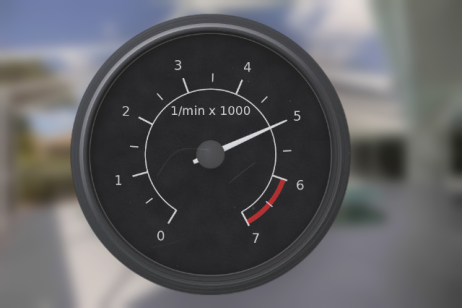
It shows 5000 rpm
